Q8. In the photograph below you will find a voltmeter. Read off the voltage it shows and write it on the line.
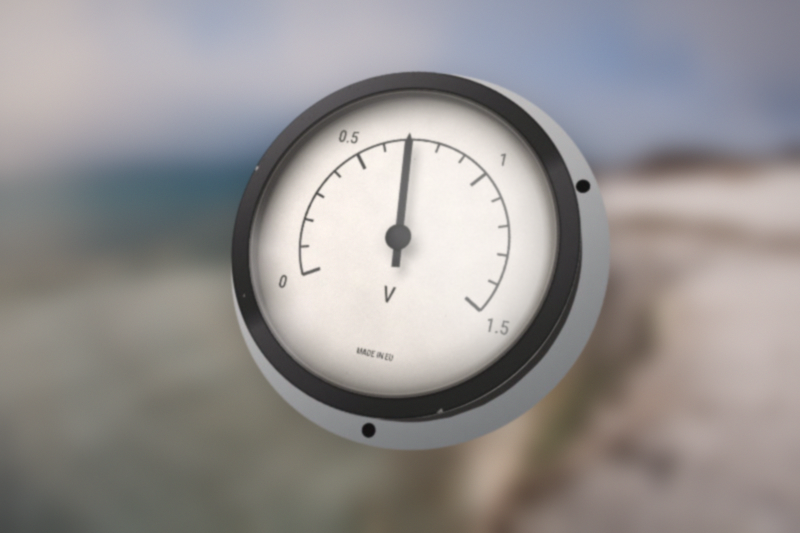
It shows 0.7 V
